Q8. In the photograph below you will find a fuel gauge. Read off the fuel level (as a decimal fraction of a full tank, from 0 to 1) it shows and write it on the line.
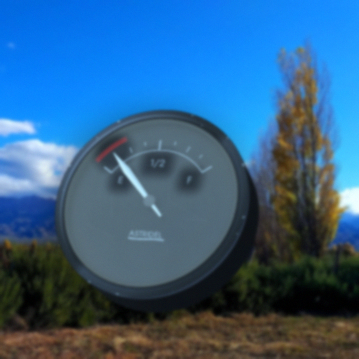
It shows 0.125
